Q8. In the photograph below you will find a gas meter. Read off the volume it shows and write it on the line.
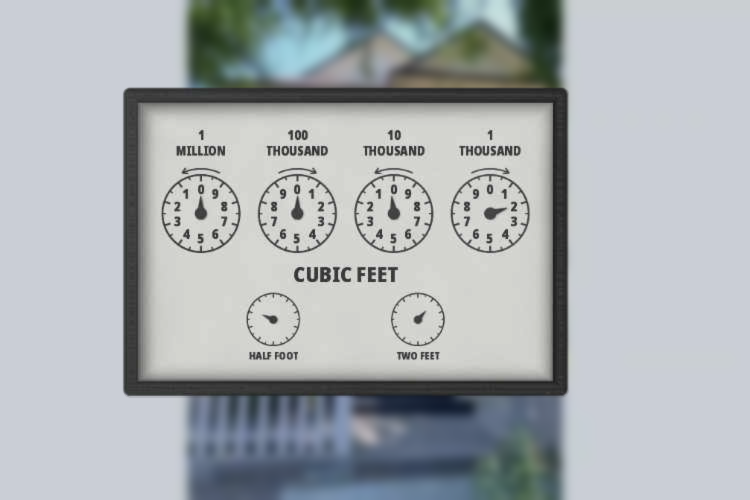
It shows 200 ft³
